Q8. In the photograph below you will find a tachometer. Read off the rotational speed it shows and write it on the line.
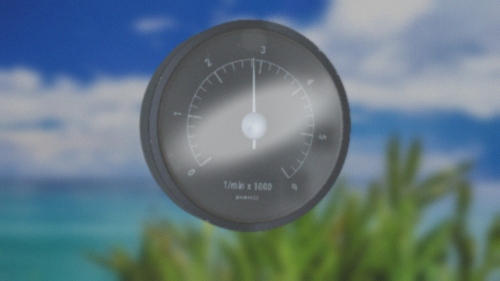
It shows 2800 rpm
